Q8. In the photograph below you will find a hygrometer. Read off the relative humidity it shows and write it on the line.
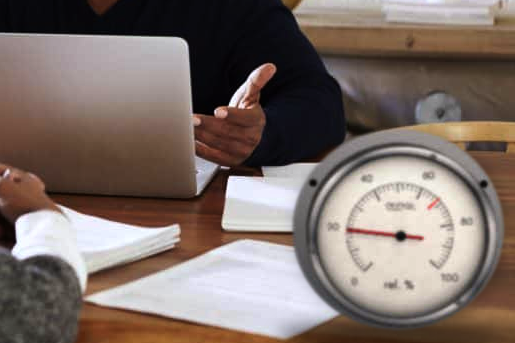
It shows 20 %
